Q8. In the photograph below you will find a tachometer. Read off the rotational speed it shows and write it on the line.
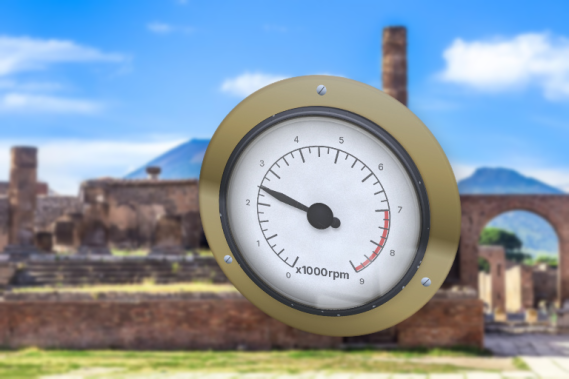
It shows 2500 rpm
